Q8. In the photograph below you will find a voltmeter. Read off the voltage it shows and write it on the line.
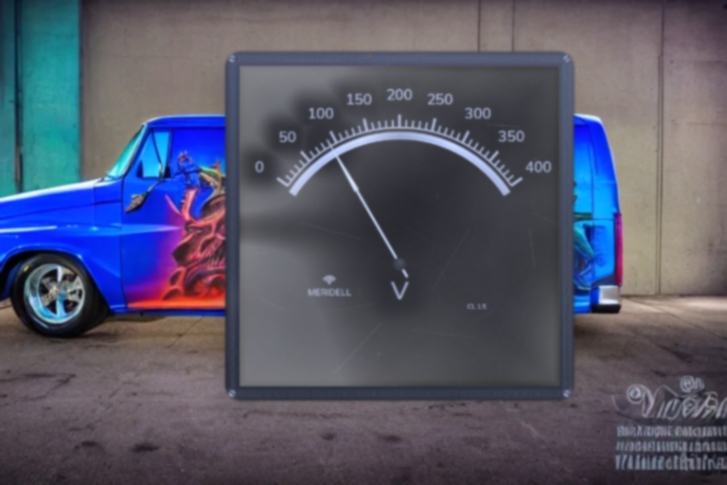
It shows 90 V
